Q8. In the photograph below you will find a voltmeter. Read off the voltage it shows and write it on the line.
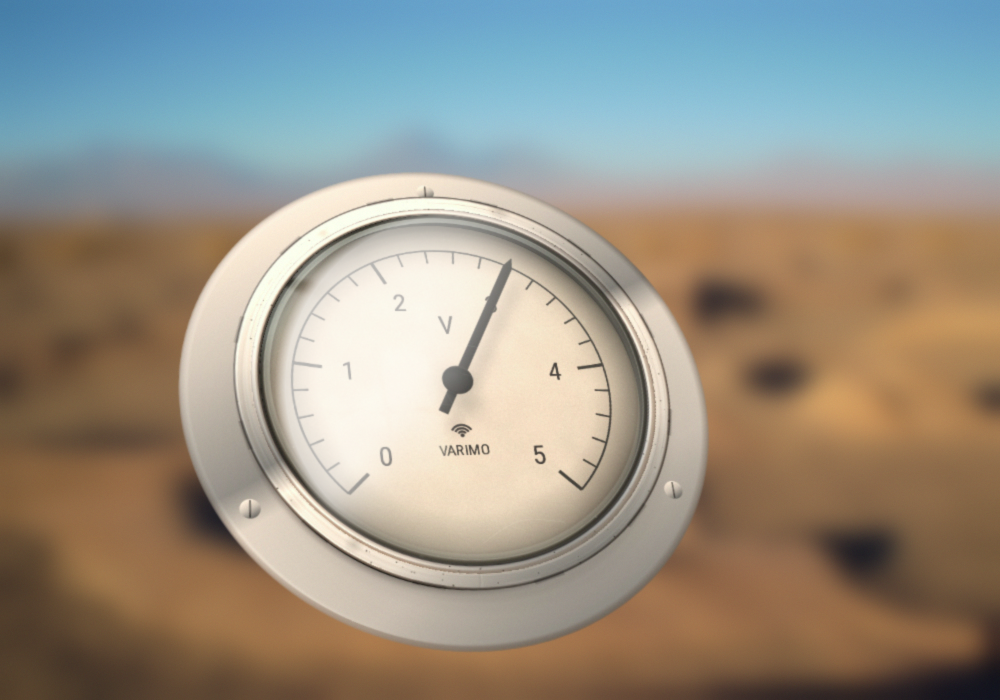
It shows 3 V
